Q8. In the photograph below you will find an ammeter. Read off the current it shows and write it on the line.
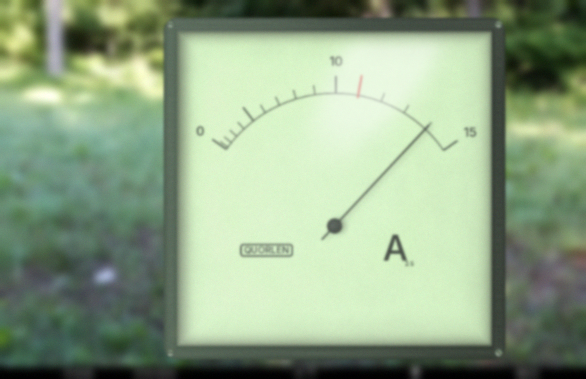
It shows 14 A
